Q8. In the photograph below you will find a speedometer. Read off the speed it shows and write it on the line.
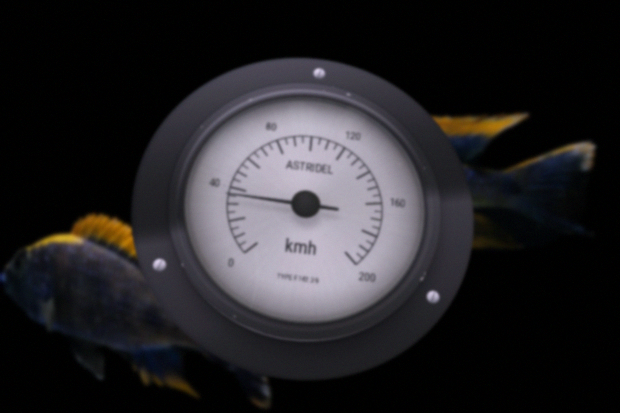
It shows 35 km/h
